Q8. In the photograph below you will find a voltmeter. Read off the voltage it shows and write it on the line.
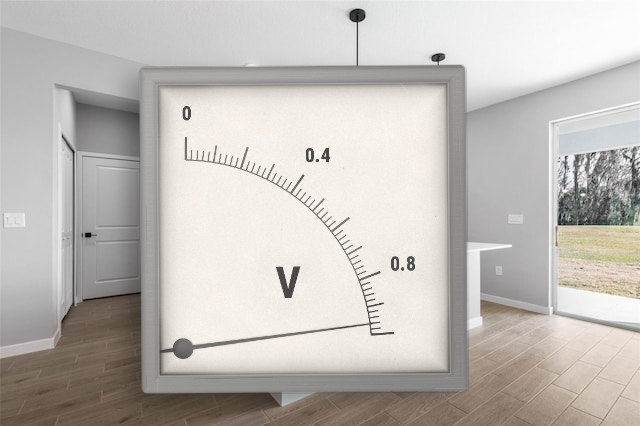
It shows 0.96 V
